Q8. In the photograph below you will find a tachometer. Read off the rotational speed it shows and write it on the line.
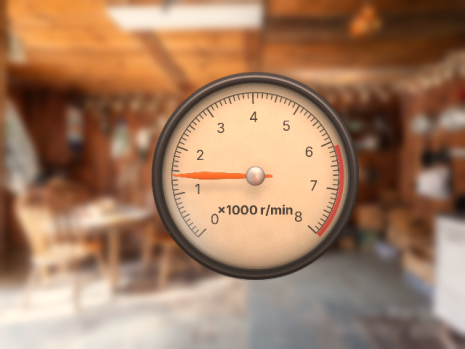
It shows 1400 rpm
